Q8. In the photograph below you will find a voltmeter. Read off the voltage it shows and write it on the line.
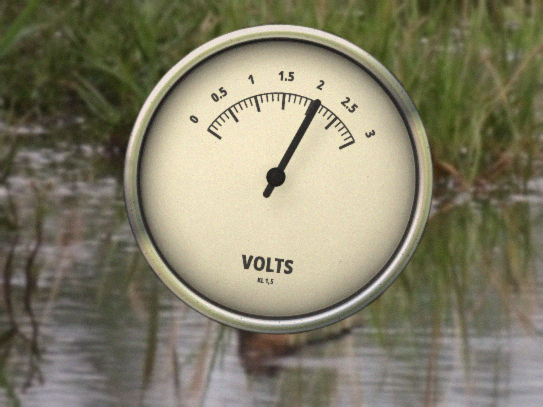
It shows 2.1 V
